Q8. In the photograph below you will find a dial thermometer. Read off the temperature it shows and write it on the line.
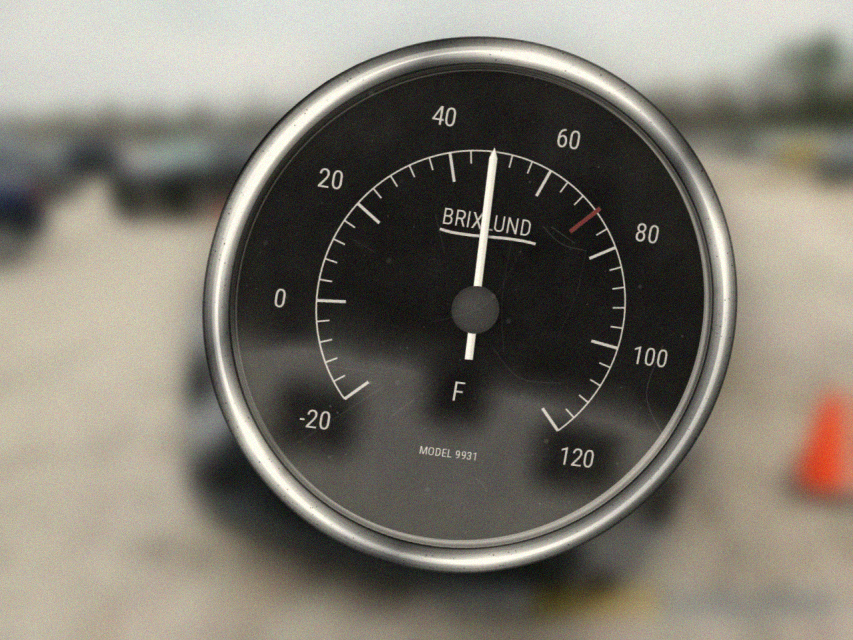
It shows 48 °F
